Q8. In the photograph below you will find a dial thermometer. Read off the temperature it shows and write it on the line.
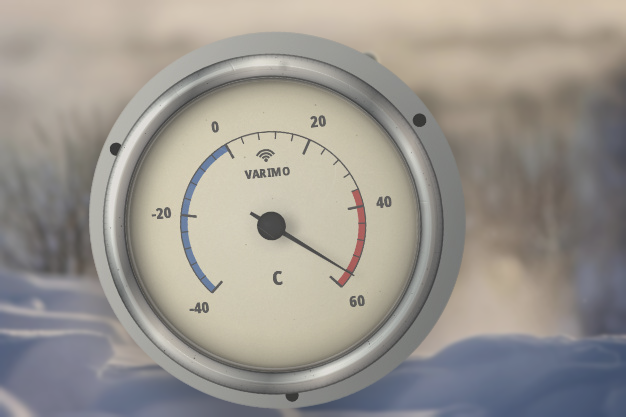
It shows 56 °C
